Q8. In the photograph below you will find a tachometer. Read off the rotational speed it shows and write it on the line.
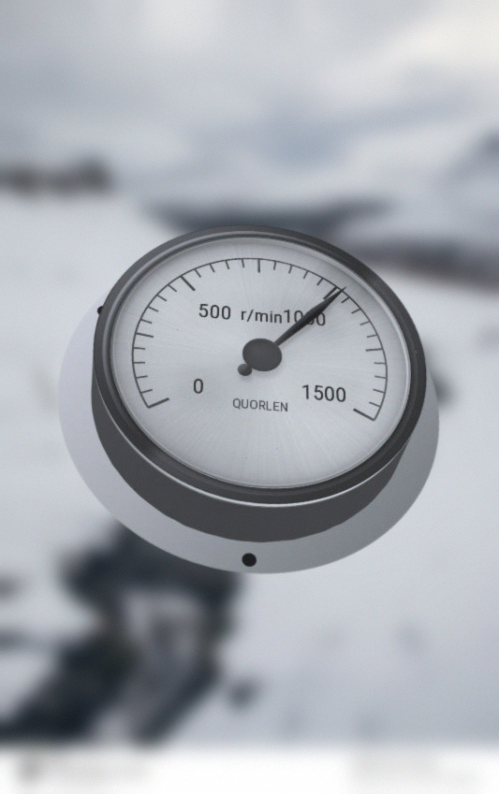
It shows 1025 rpm
